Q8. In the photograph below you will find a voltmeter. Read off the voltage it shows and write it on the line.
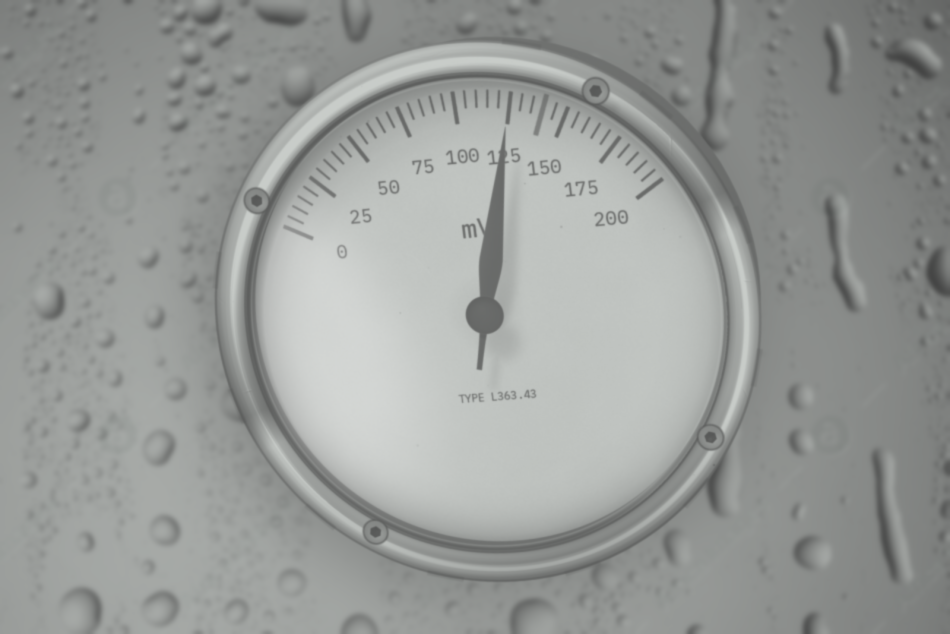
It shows 125 mV
